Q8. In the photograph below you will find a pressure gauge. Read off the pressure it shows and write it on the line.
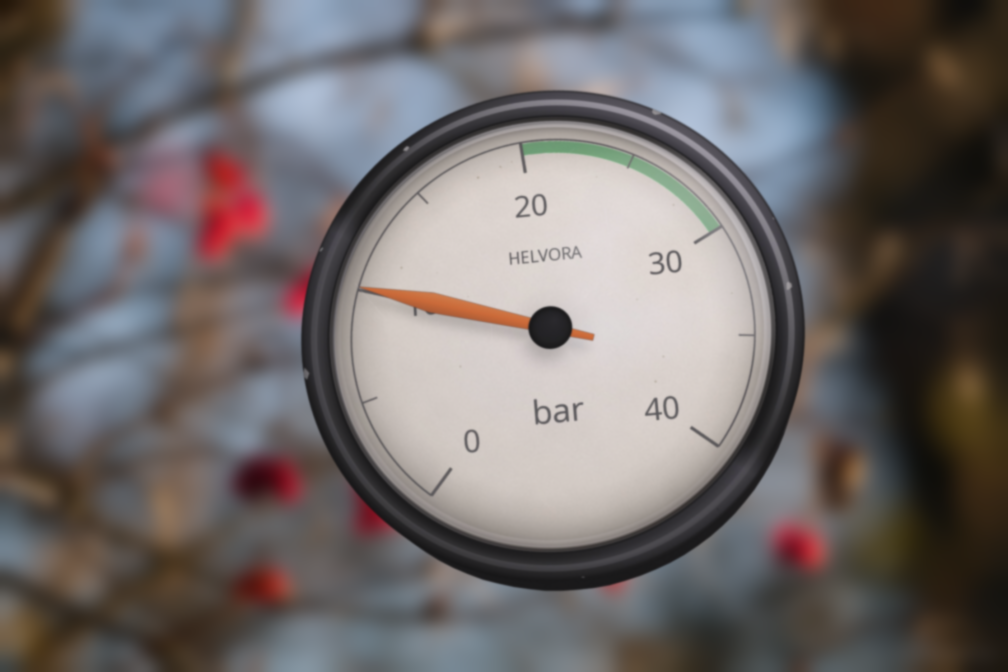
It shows 10 bar
